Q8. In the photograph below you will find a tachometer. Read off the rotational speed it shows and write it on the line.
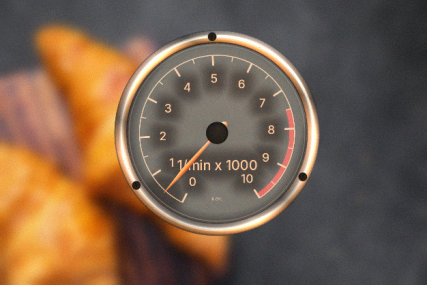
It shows 500 rpm
